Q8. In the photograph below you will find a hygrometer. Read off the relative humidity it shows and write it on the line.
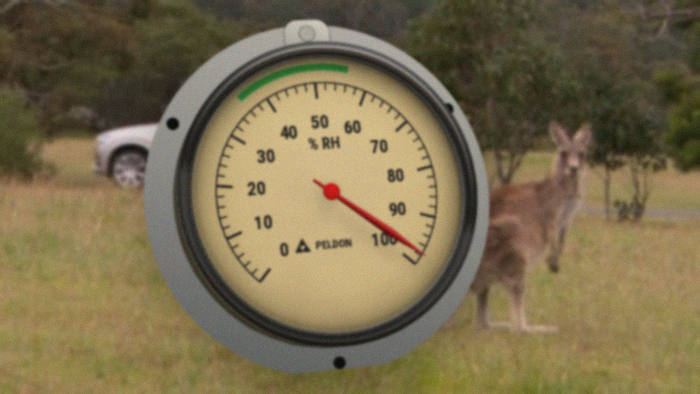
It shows 98 %
